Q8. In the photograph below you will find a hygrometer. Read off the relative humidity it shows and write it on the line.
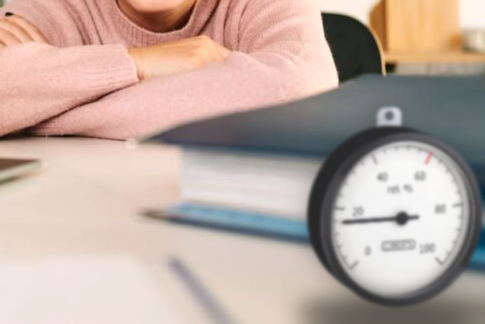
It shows 16 %
